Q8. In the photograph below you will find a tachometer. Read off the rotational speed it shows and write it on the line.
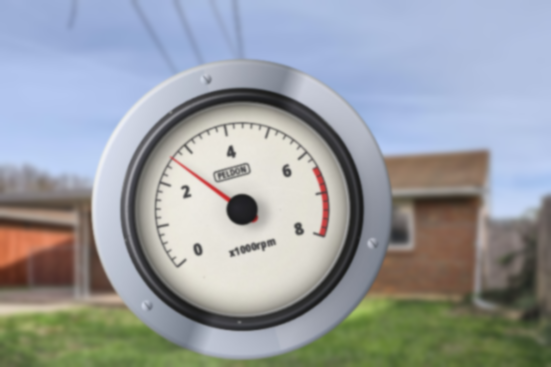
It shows 2600 rpm
